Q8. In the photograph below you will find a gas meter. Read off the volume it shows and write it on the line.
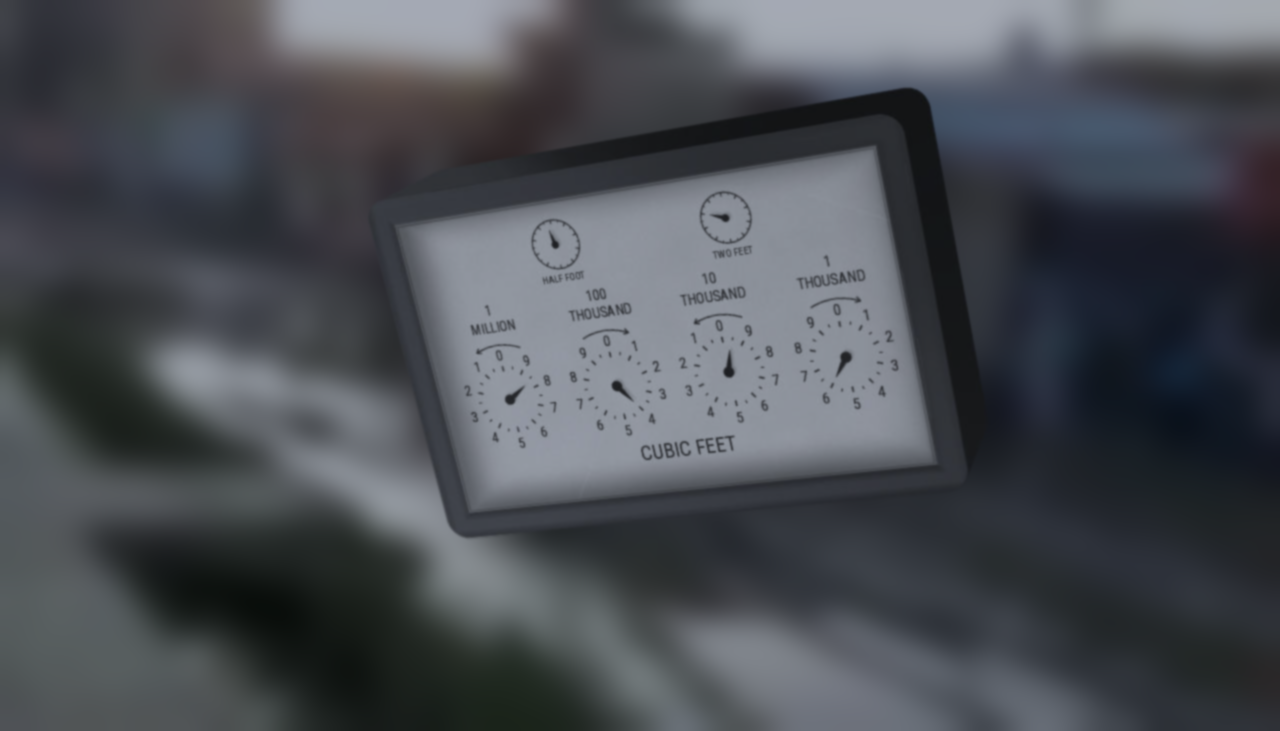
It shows 839600 ft³
